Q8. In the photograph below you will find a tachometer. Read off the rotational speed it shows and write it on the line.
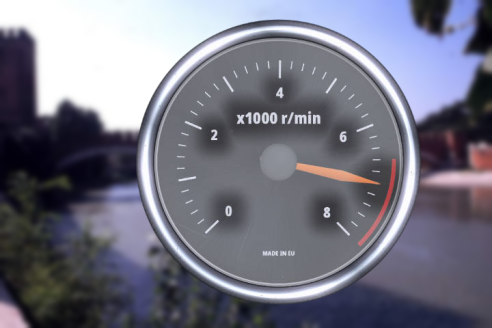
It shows 7000 rpm
